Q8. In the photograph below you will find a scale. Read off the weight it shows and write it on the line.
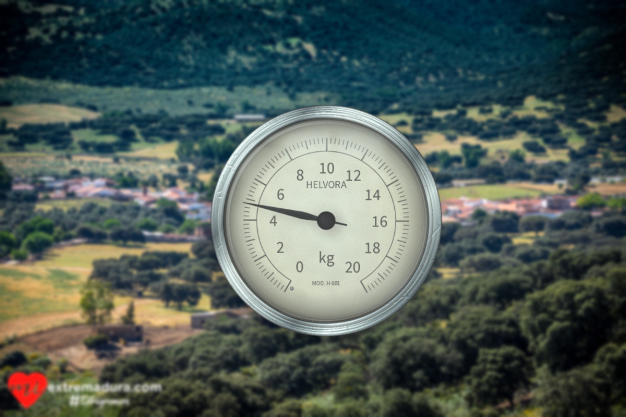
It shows 4.8 kg
